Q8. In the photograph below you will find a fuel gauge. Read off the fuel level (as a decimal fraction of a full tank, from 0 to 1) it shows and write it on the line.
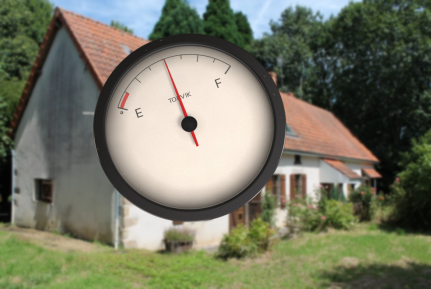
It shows 0.5
